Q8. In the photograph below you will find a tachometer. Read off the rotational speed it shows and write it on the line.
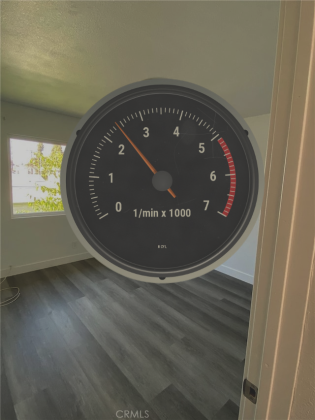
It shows 2400 rpm
